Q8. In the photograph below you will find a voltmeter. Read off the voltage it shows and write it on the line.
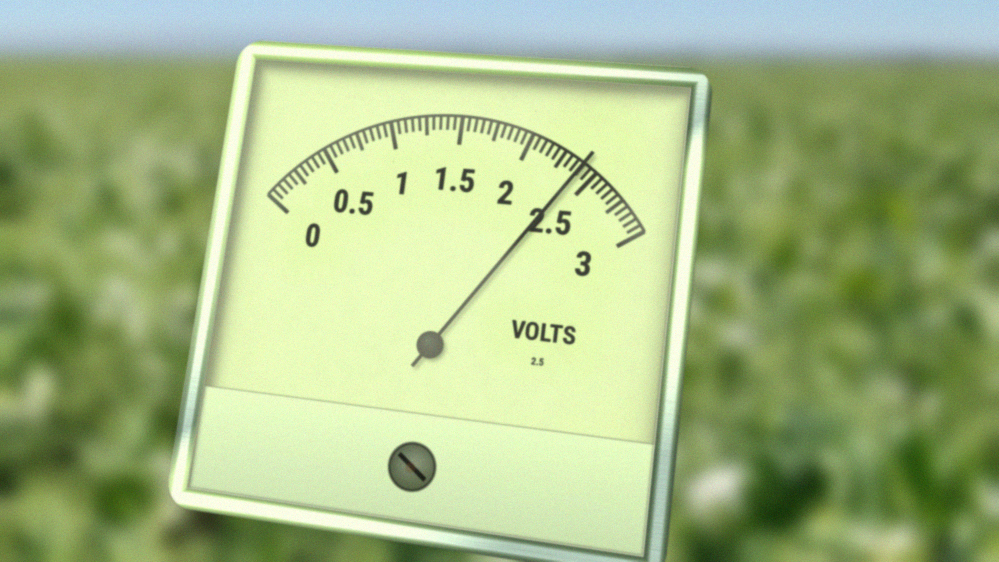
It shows 2.4 V
